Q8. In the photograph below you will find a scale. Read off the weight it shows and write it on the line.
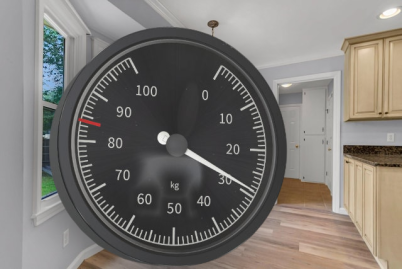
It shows 29 kg
